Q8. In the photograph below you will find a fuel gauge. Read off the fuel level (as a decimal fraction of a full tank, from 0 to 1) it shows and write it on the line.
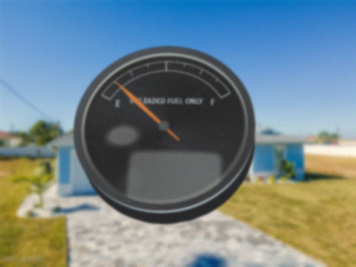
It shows 0.125
